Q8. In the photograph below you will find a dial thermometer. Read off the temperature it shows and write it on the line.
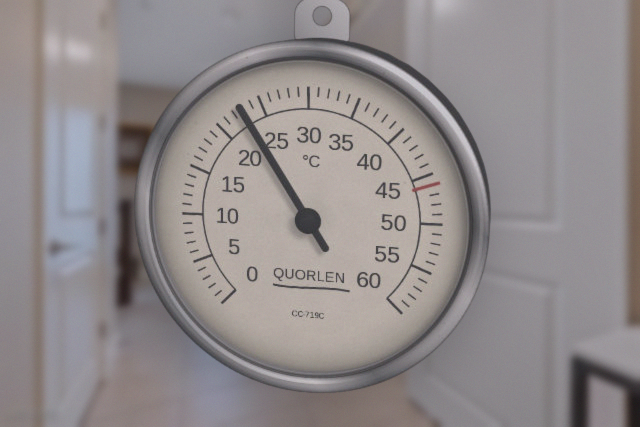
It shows 23 °C
